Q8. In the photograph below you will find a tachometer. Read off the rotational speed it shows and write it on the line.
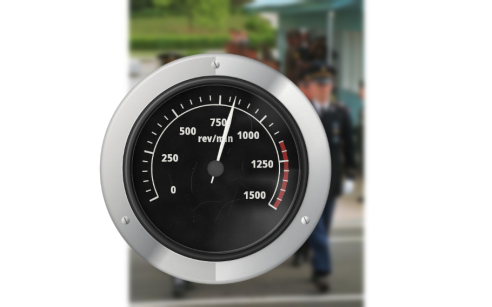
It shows 825 rpm
